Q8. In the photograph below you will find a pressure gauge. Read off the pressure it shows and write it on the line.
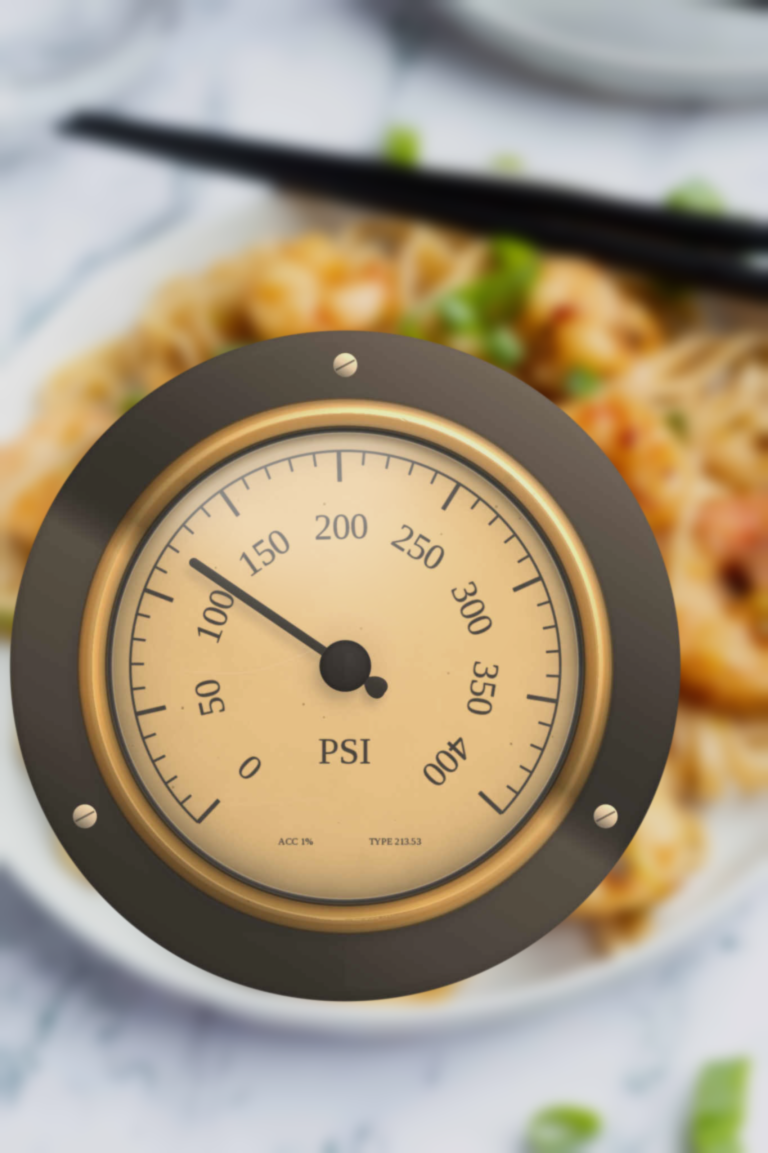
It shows 120 psi
